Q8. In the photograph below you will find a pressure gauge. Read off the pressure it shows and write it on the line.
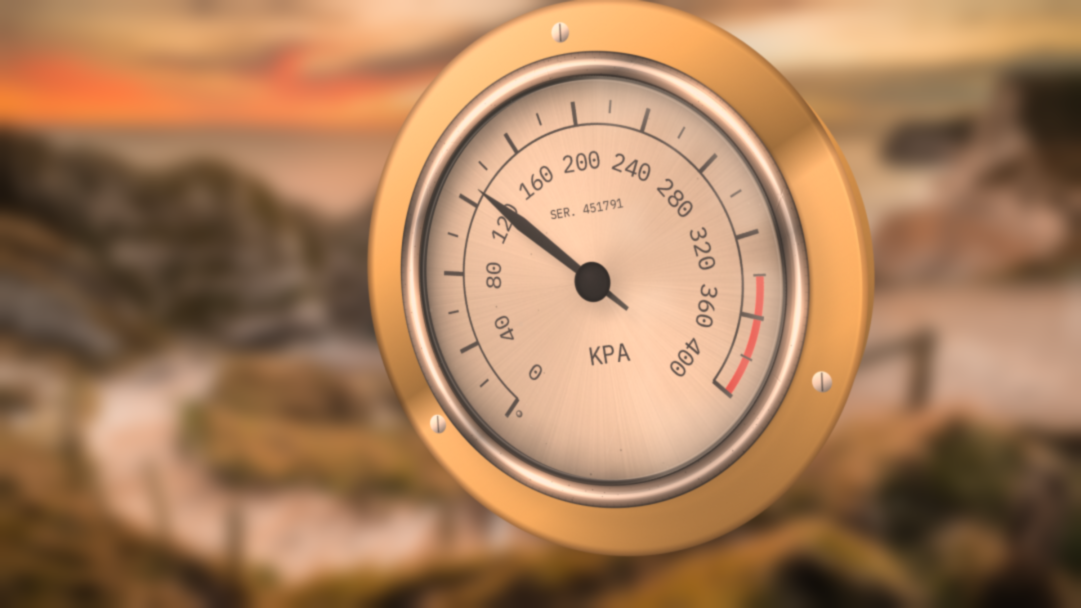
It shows 130 kPa
